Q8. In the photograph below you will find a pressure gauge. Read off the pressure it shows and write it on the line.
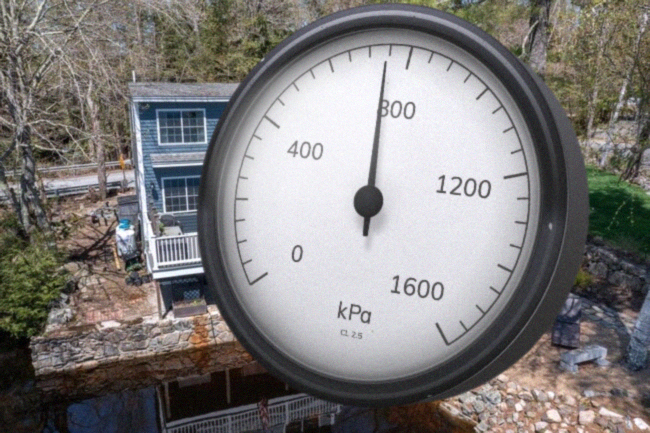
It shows 750 kPa
